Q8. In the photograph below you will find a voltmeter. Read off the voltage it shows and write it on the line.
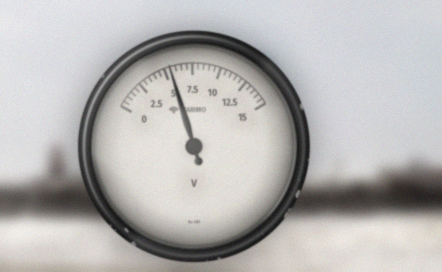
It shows 5.5 V
